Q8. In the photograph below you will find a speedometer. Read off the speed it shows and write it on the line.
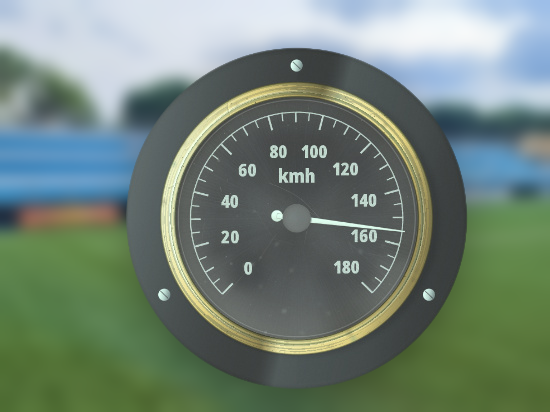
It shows 155 km/h
